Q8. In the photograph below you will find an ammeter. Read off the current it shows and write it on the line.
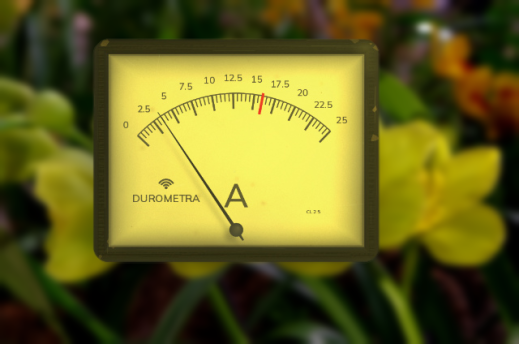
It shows 3.5 A
